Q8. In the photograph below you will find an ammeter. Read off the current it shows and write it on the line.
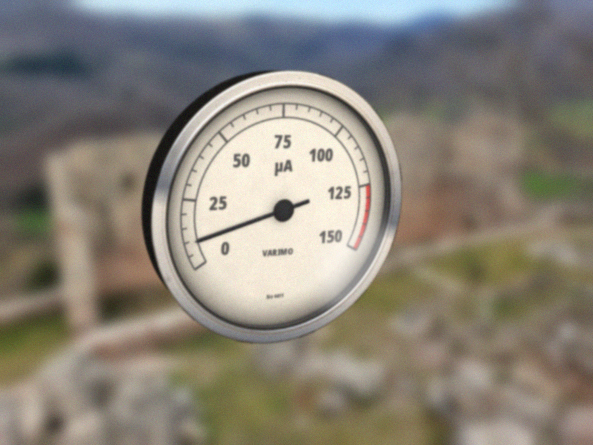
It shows 10 µA
